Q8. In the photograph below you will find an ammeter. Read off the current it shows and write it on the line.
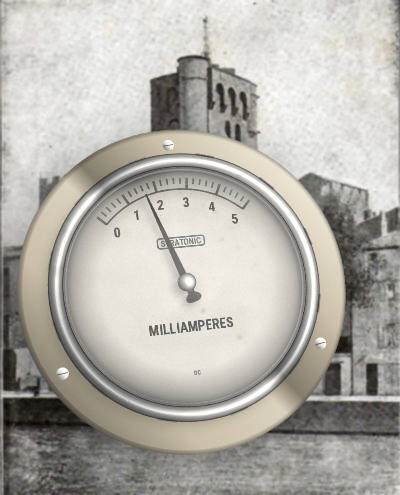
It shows 1.6 mA
